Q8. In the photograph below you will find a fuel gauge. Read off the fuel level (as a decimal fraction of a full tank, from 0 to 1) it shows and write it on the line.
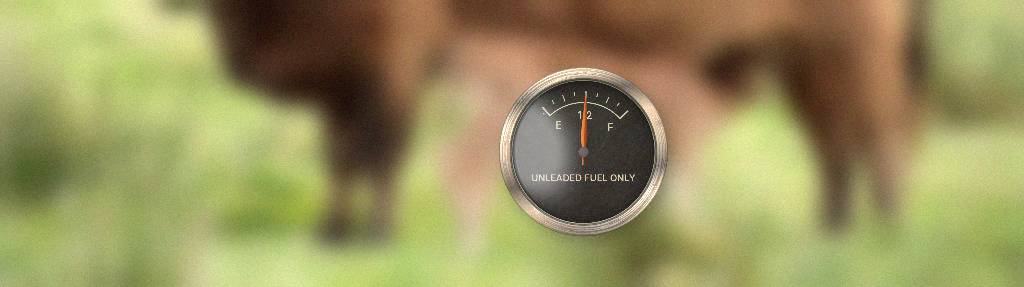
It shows 0.5
